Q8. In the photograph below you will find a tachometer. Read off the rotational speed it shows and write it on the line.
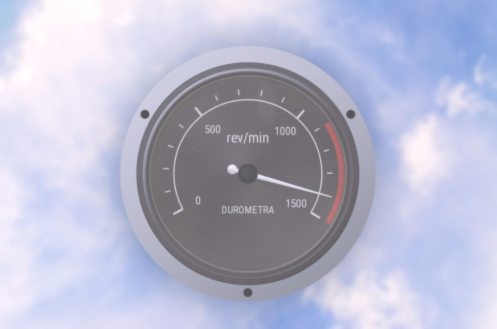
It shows 1400 rpm
